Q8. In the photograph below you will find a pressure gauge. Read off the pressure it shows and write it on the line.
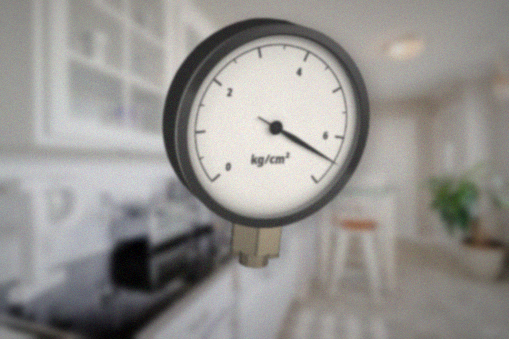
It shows 6.5 kg/cm²
